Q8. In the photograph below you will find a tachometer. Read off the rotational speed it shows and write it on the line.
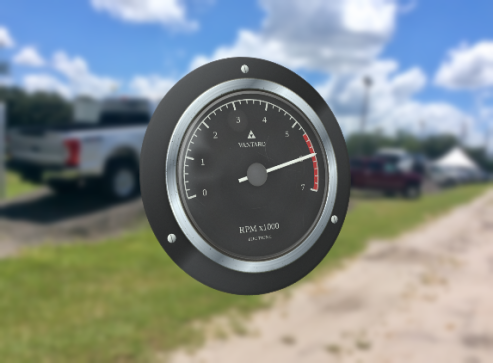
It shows 6000 rpm
